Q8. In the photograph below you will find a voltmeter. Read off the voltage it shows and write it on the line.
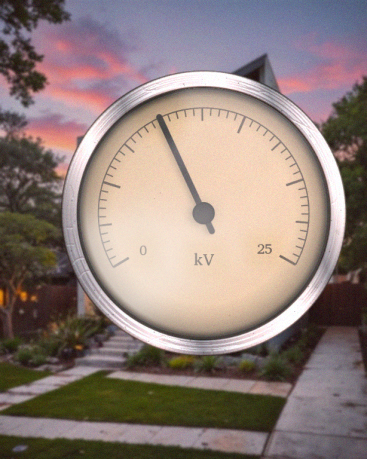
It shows 10 kV
